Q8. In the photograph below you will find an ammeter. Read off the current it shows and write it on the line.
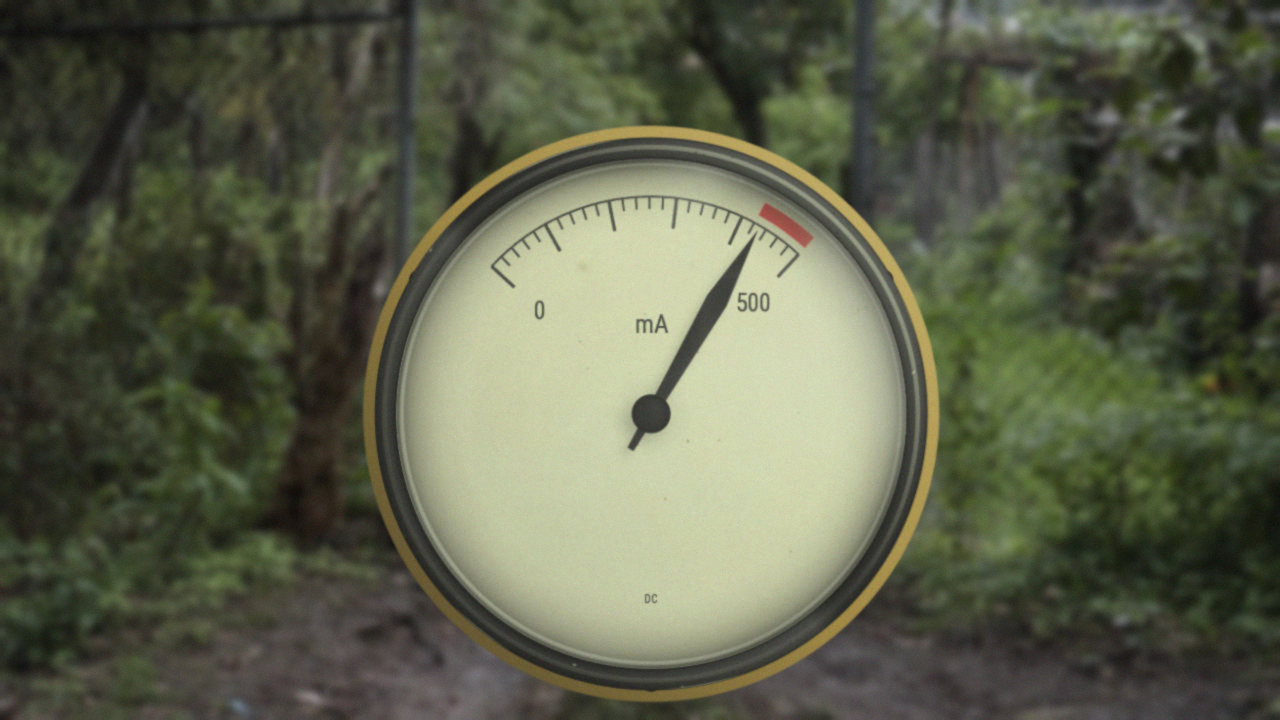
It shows 430 mA
